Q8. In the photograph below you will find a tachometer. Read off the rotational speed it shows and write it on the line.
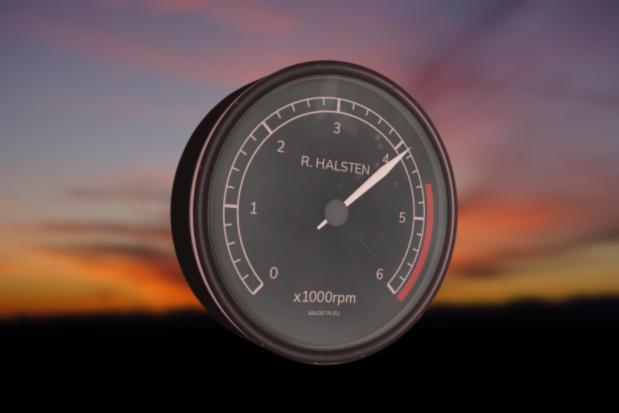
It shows 4100 rpm
